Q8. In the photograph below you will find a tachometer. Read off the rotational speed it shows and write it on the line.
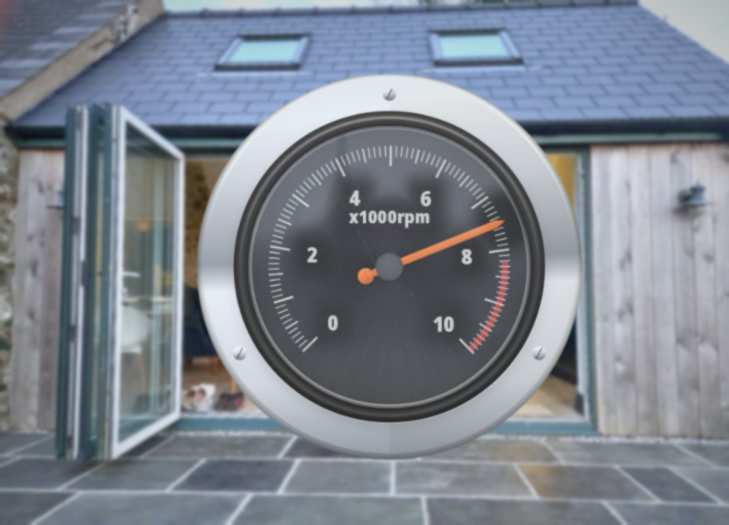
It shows 7500 rpm
